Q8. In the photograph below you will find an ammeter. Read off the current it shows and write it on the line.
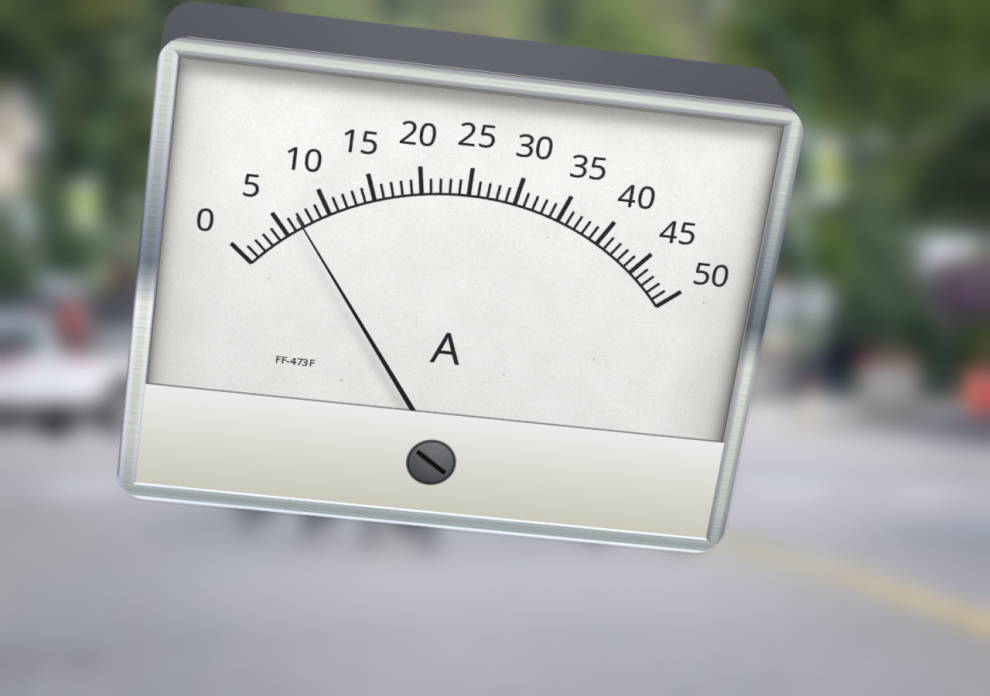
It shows 7 A
